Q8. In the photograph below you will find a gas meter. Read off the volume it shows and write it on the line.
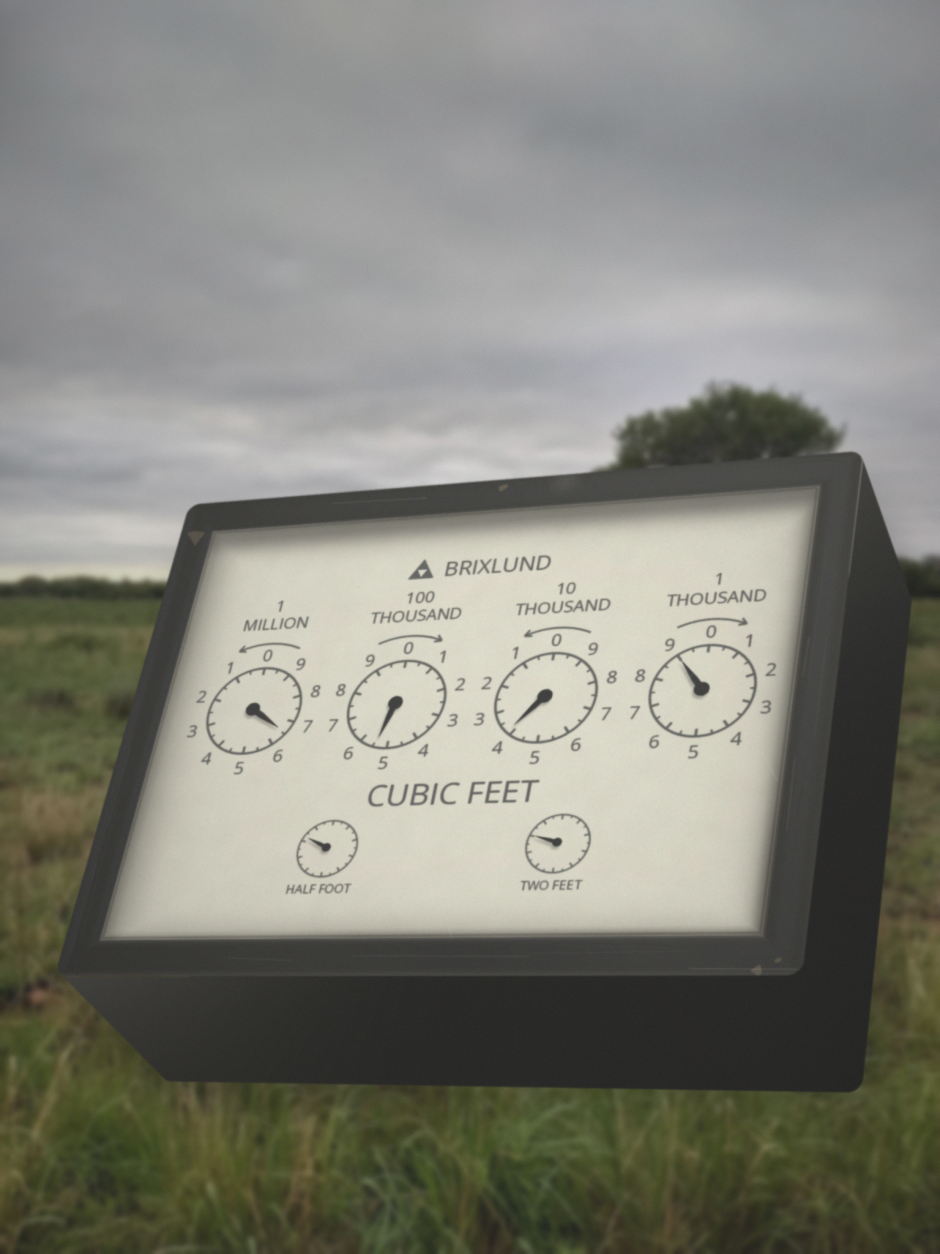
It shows 653900 ft³
